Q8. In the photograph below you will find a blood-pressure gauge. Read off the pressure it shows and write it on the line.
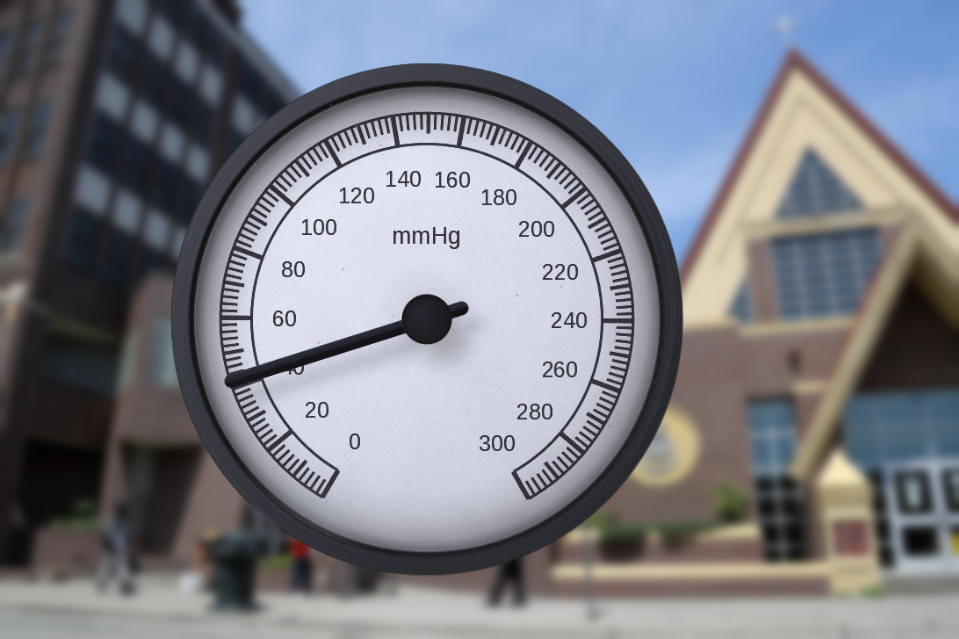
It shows 42 mmHg
